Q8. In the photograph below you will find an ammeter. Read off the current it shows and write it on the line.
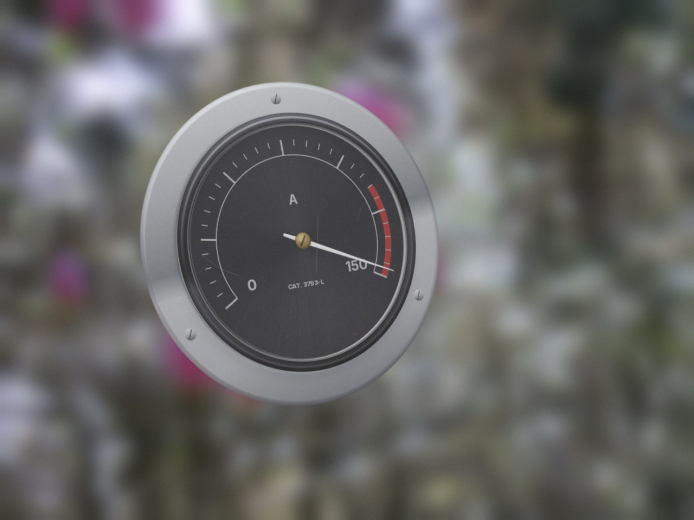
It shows 147.5 A
